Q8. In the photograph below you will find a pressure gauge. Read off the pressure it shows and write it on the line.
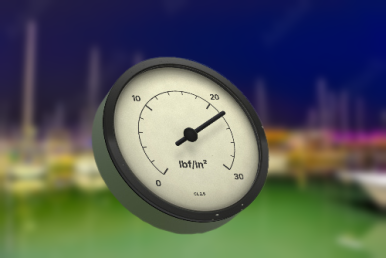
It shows 22 psi
